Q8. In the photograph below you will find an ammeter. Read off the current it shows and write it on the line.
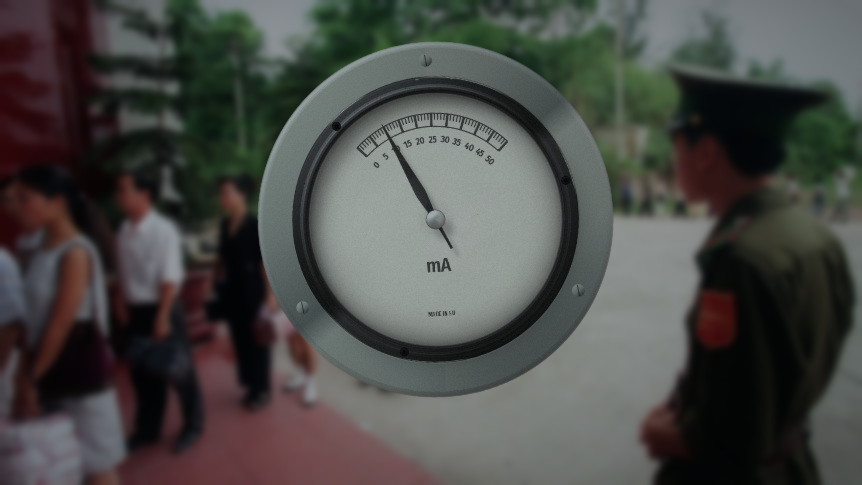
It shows 10 mA
